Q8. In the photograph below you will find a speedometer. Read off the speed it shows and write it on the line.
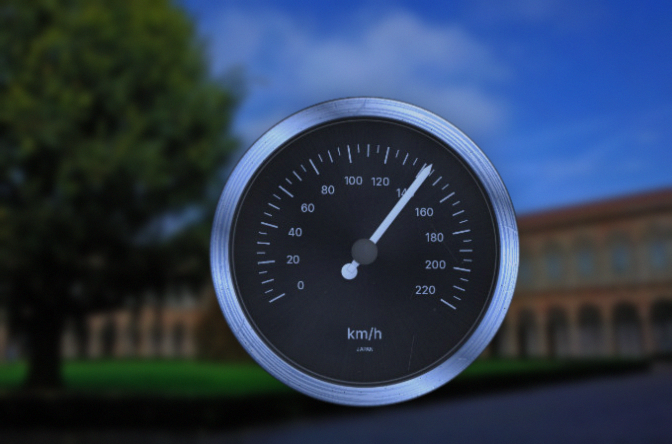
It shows 142.5 km/h
